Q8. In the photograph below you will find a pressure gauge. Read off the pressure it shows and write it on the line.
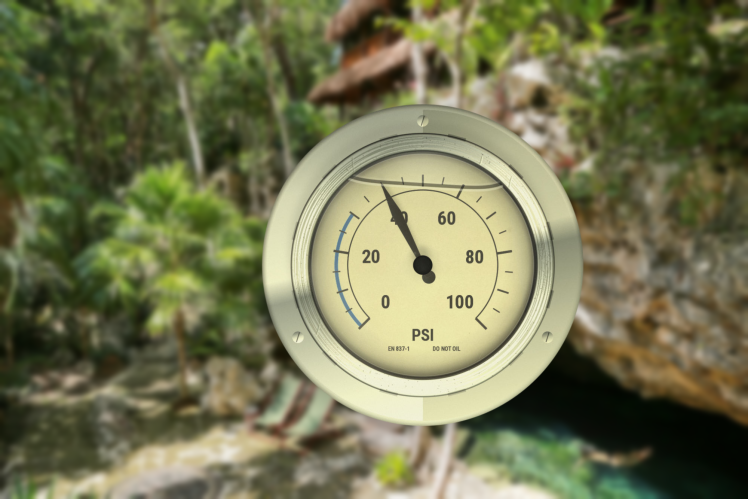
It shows 40 psi
